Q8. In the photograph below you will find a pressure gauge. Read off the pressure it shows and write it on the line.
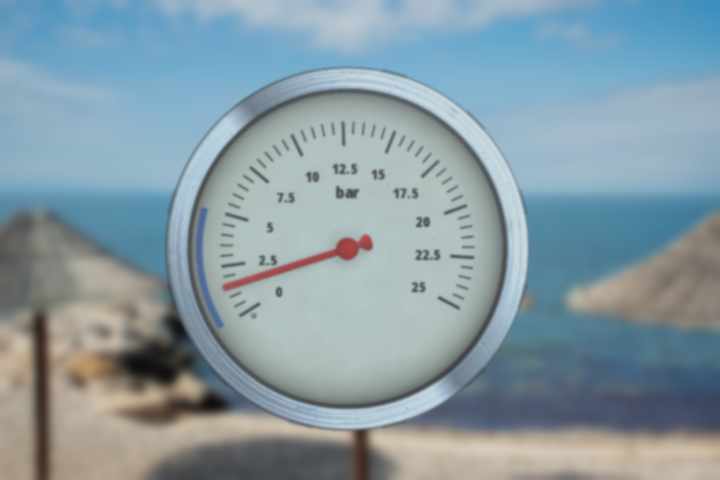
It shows 1.5 bar
